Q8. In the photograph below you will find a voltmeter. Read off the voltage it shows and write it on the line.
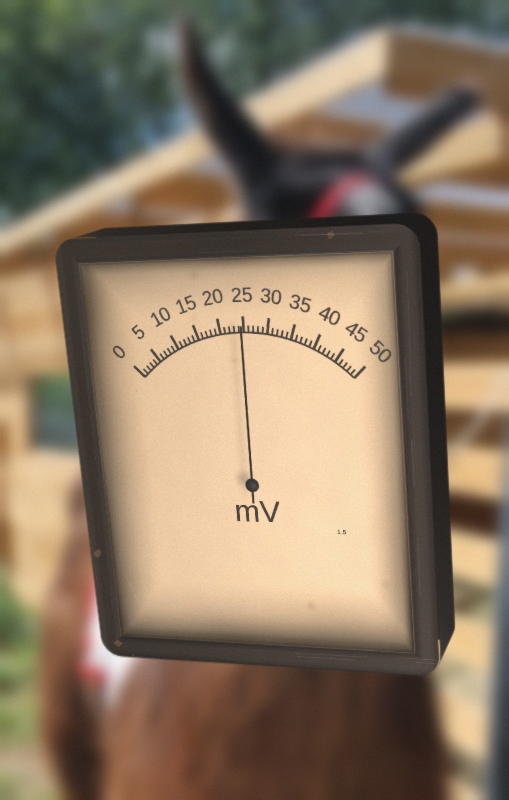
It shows 25 mV
